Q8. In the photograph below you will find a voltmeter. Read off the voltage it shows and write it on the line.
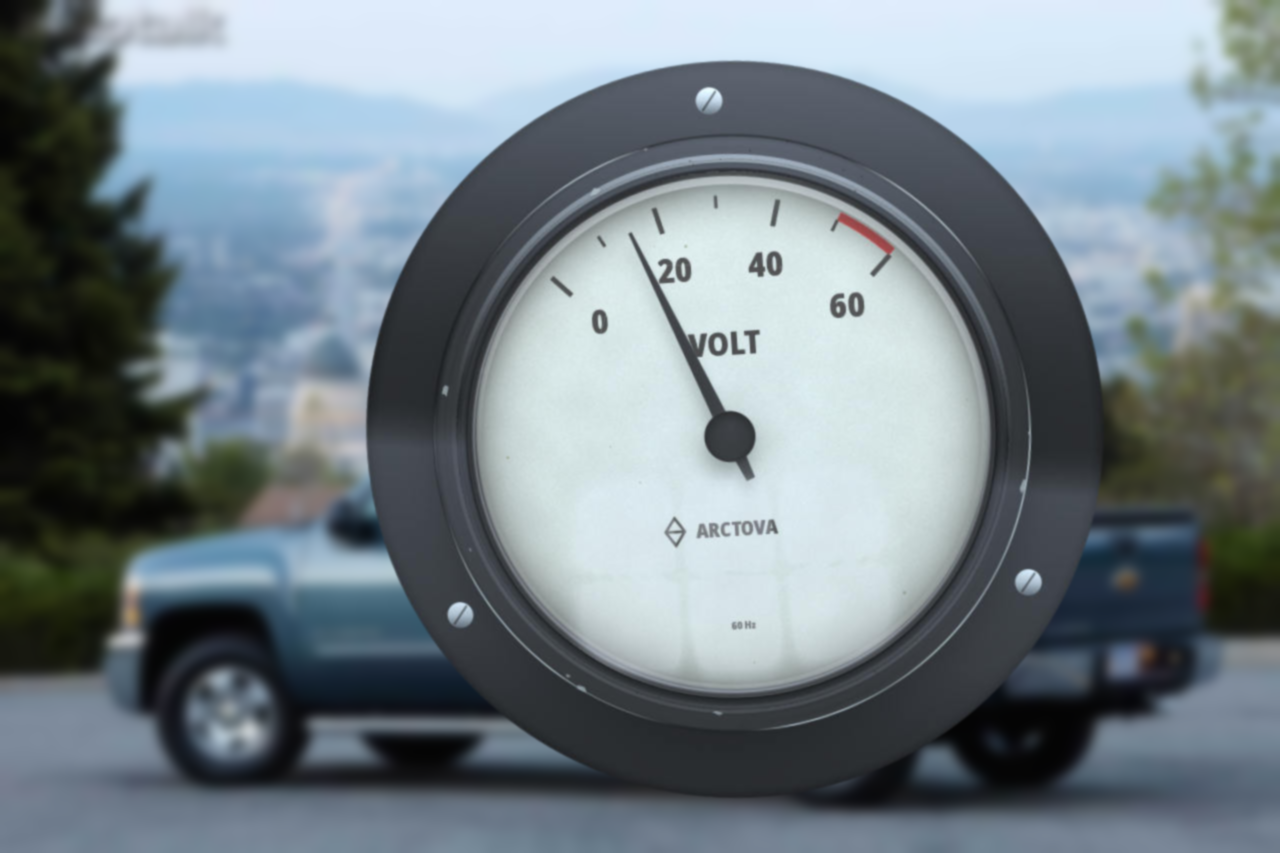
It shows 15 V
